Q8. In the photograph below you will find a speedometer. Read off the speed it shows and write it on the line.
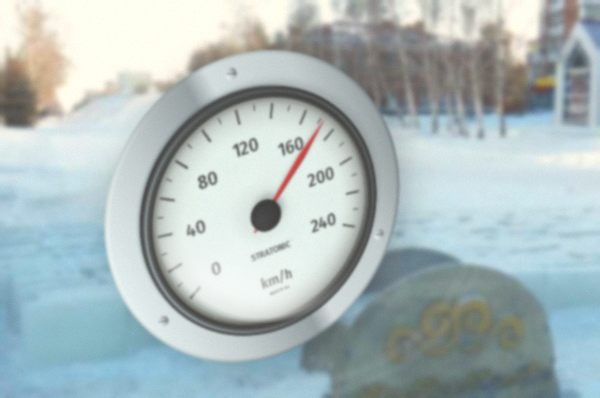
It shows 170 km/h
